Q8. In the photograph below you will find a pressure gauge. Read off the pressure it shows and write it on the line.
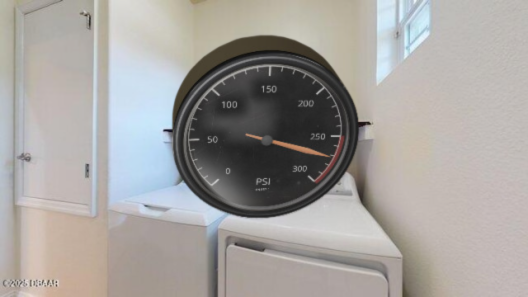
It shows 270 psi
